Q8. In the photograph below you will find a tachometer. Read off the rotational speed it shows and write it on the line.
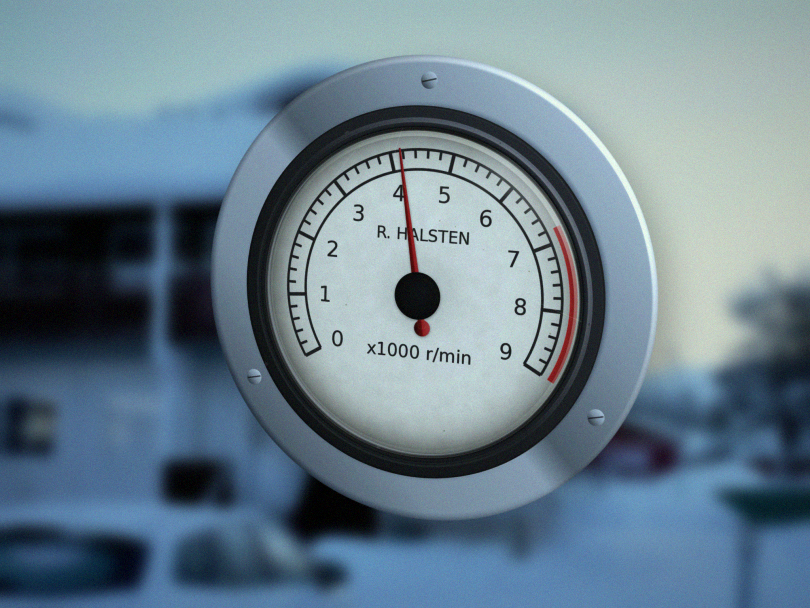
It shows 4200 rpm
